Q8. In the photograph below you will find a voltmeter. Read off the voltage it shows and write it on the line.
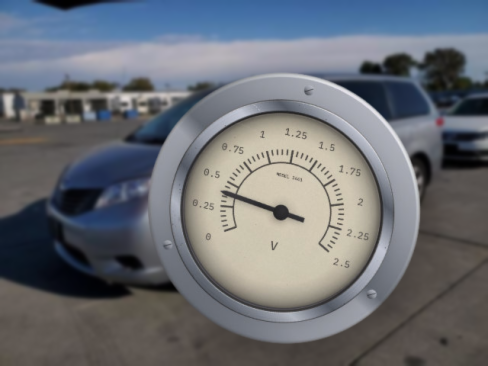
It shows 0.4 V
